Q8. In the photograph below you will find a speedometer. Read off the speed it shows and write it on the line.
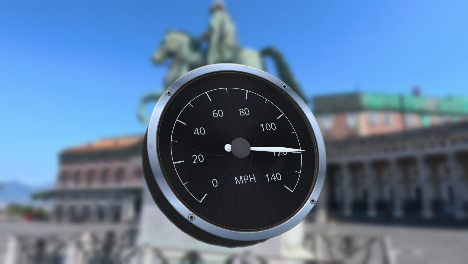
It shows 120 mph
